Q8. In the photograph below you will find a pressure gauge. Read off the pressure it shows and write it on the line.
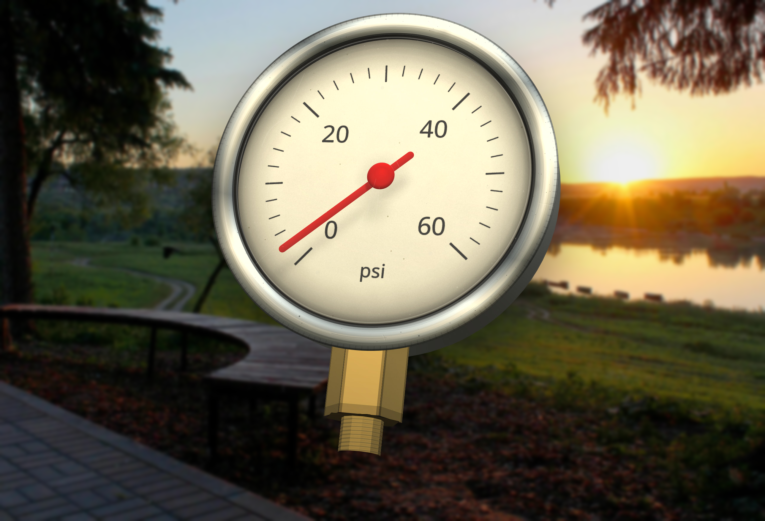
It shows 2 psi
